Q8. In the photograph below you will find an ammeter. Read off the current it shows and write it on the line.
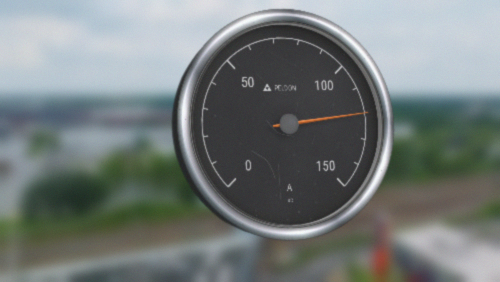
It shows 120 A
